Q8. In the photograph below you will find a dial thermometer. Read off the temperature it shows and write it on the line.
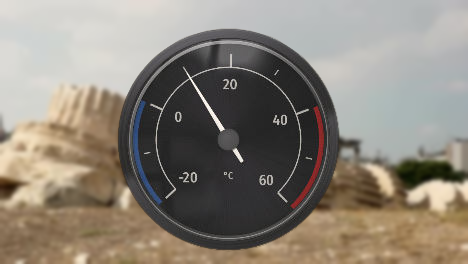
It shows 10 °C
